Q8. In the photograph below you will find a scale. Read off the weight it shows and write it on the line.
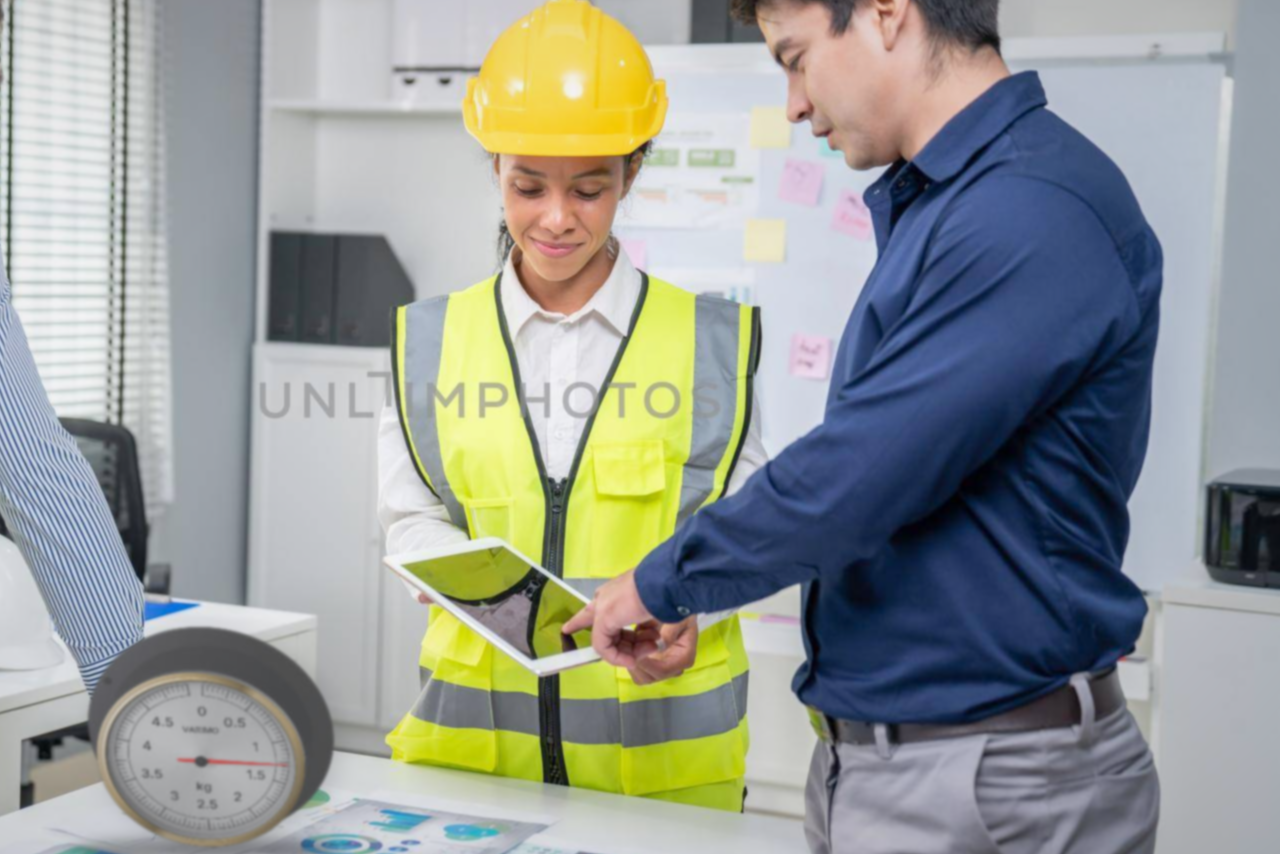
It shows 1.25 kg
